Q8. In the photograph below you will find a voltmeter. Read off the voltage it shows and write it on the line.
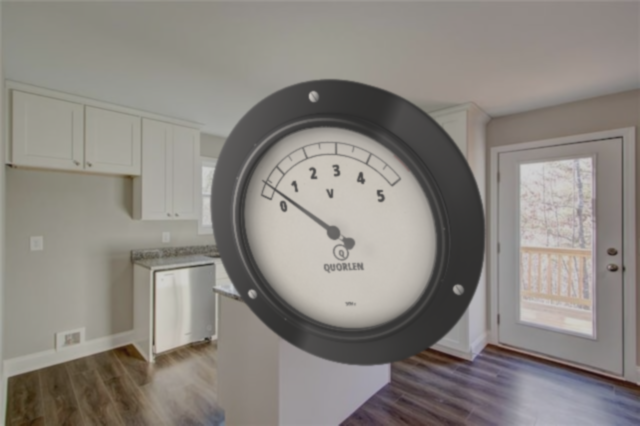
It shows 0.5 V
